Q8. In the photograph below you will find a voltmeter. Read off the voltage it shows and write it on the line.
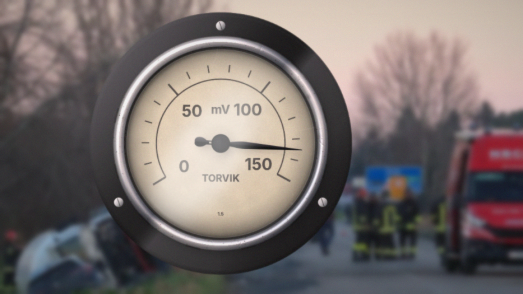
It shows 135 mV
